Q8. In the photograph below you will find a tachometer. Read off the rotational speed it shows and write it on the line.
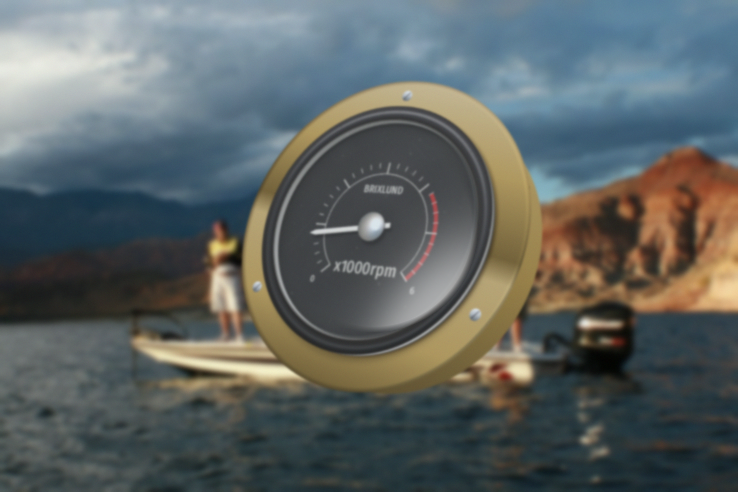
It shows 800 rpm
